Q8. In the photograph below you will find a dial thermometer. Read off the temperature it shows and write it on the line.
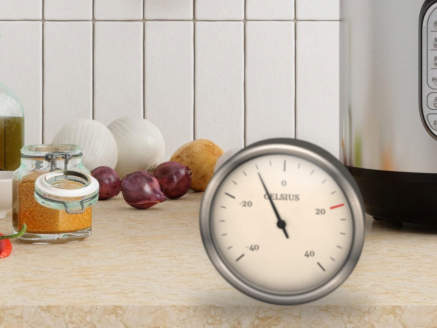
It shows -8 °C
